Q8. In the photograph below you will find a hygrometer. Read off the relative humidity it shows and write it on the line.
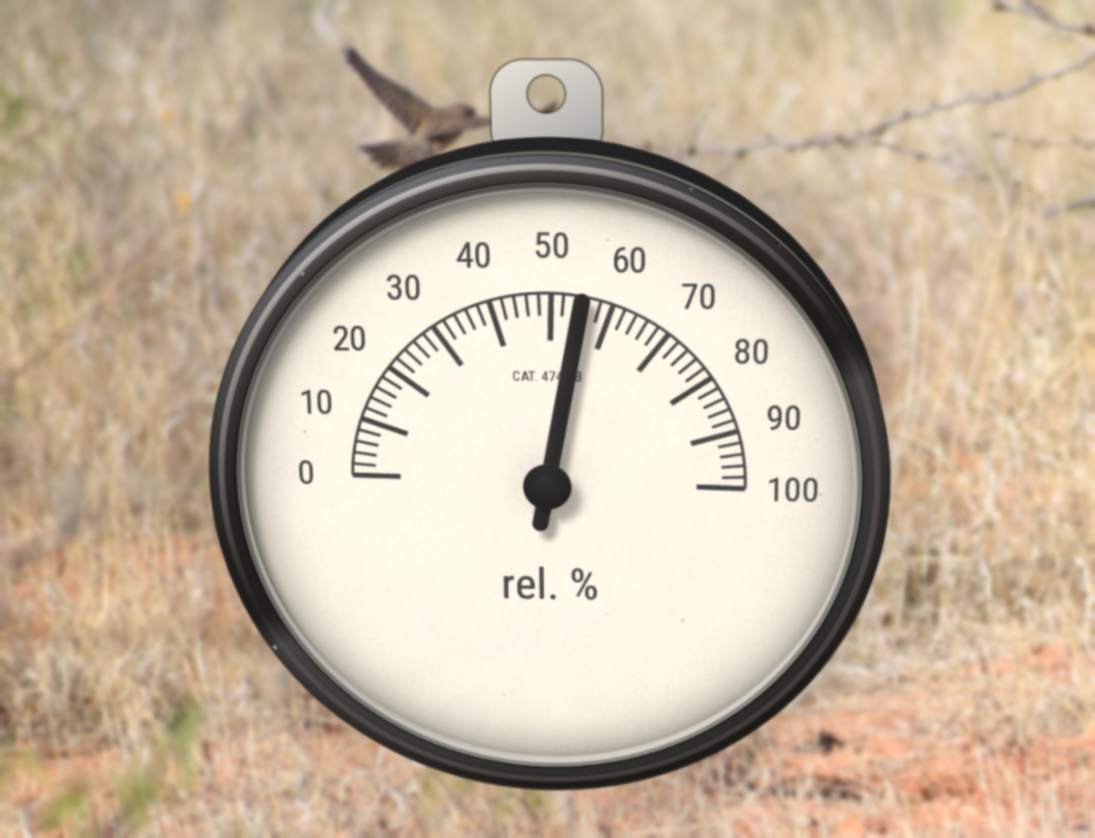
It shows 55 %
